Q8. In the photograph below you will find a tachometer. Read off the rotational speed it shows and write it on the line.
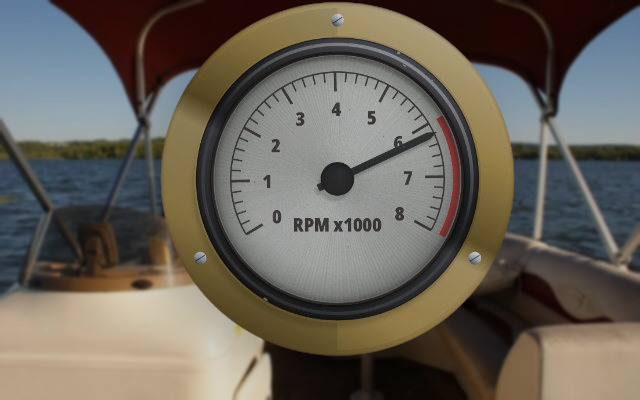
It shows 6200 rpm
